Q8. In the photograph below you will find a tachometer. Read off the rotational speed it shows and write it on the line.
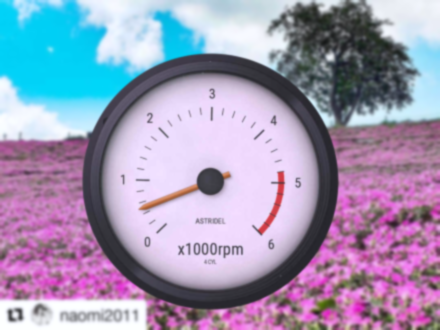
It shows 500 rpm
